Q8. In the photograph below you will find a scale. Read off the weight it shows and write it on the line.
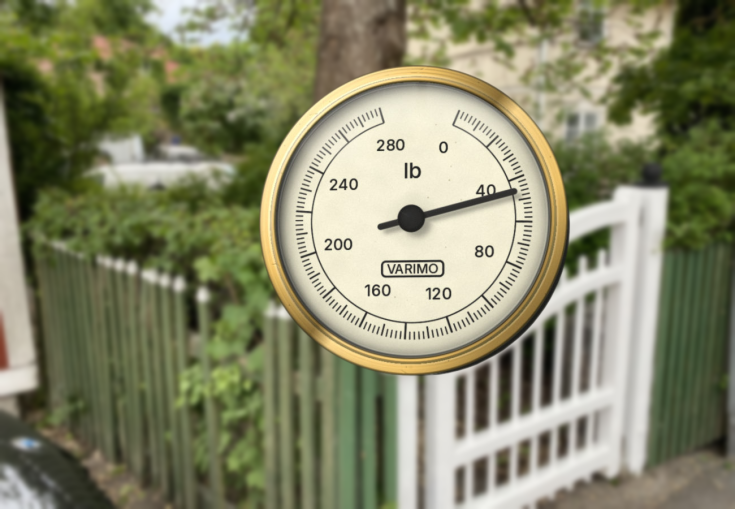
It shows 46 lb
